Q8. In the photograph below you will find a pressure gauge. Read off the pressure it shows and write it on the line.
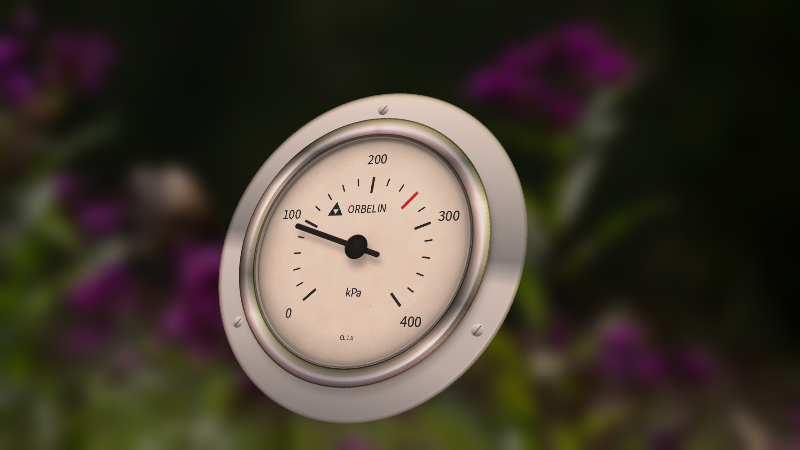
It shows 90 kPa
